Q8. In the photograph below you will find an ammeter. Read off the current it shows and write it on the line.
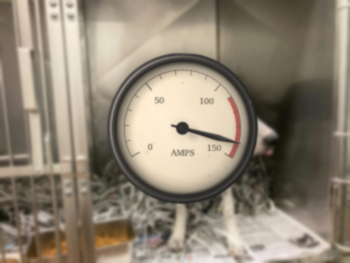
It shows 140 A
